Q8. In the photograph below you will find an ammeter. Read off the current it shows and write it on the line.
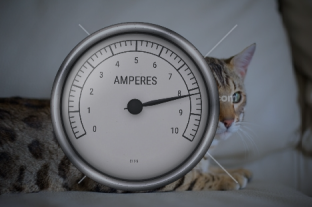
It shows 8.2 A
